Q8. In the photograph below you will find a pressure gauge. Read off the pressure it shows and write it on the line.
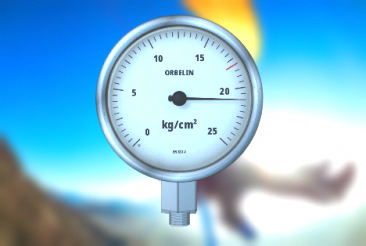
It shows 21 kg/cm²
